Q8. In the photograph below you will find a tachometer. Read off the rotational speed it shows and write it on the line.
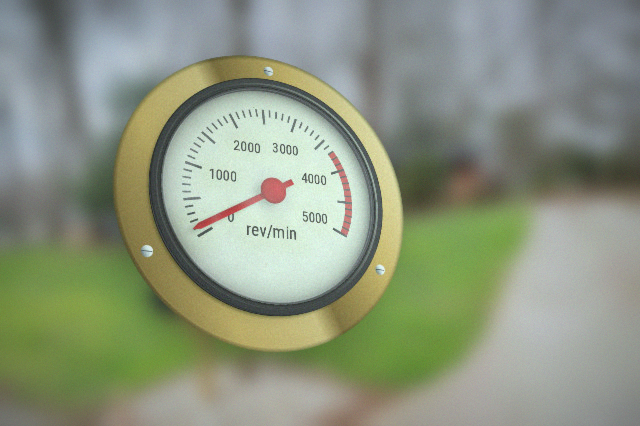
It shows 100 rpm
